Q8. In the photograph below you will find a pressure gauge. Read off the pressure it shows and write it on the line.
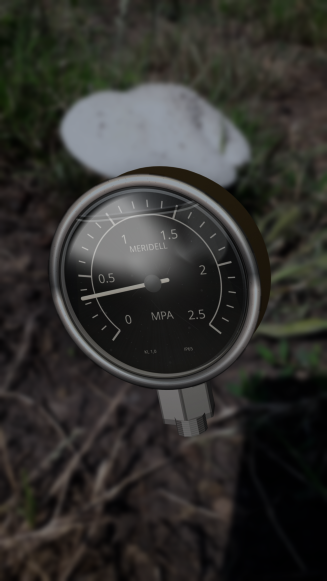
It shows 0.35 MPa
